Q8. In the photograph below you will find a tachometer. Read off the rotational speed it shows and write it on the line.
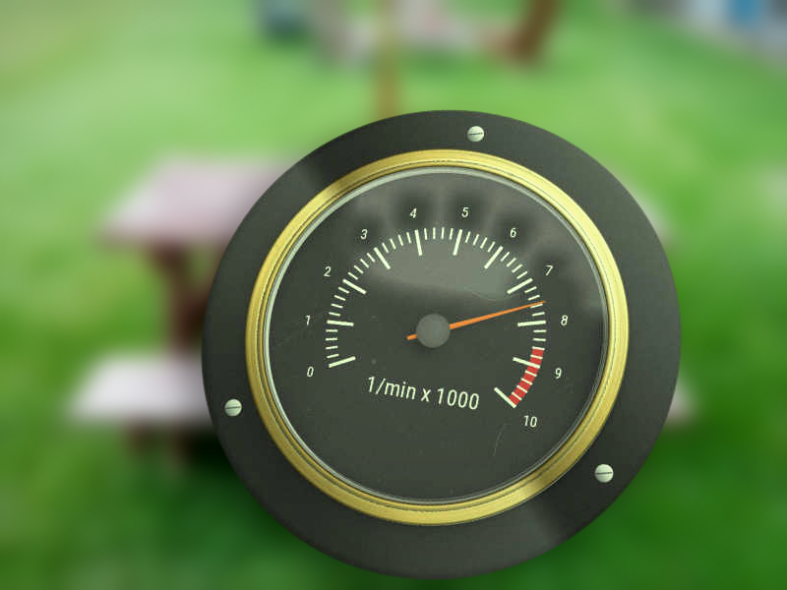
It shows 7600 rpm
